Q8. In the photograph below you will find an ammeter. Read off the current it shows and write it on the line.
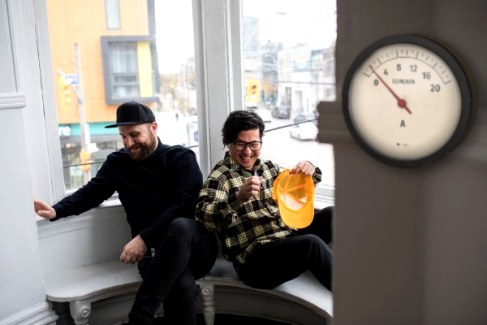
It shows 2 A
